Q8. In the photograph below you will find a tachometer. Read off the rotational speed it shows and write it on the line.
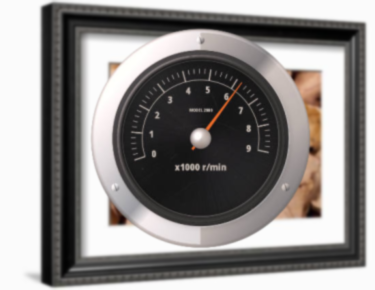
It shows 6200 rpm
